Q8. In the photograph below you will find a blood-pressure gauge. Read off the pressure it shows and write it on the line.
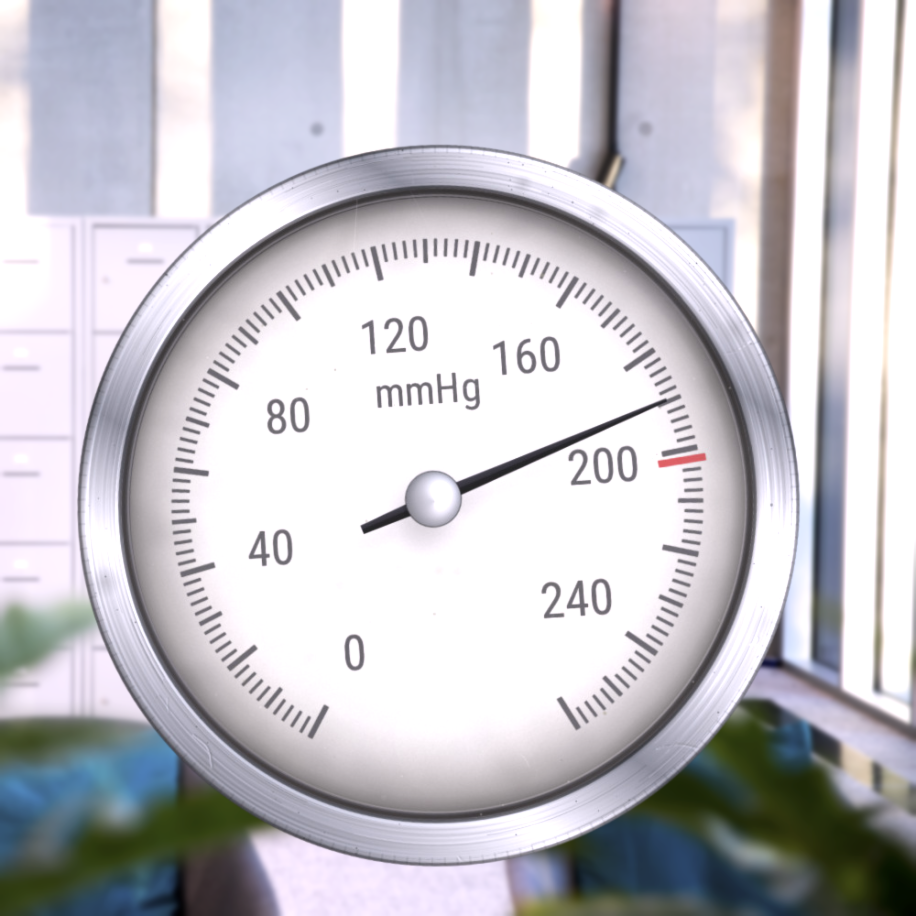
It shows 190 mmHg
